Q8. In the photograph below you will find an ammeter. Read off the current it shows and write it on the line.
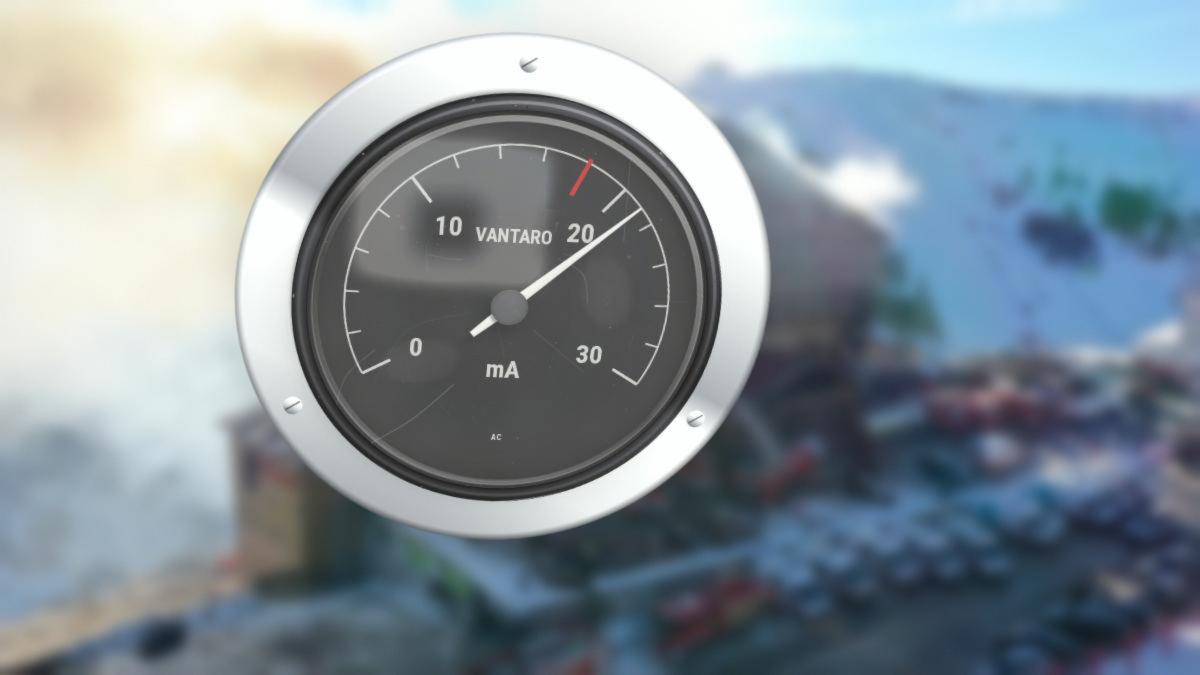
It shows 21 mA
